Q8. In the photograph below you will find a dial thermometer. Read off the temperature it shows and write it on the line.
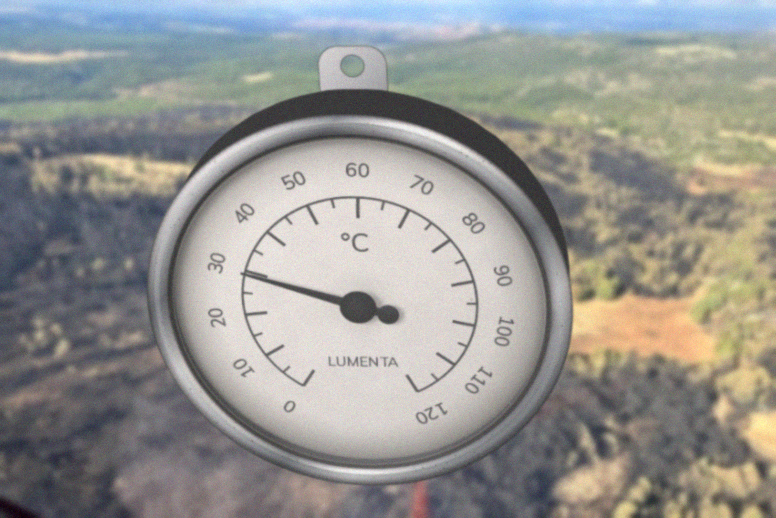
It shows 30 °C
